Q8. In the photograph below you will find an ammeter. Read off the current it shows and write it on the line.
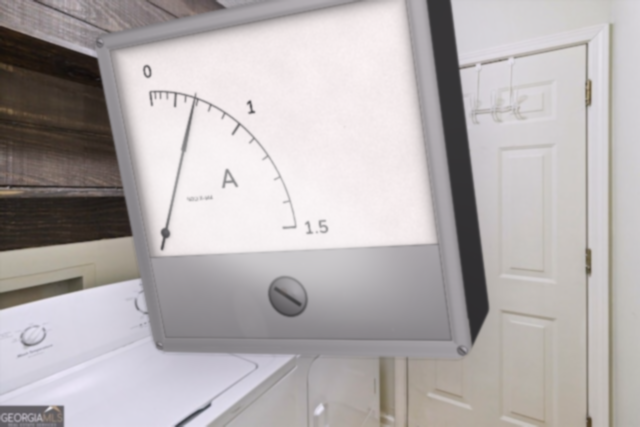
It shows 0.7 A
